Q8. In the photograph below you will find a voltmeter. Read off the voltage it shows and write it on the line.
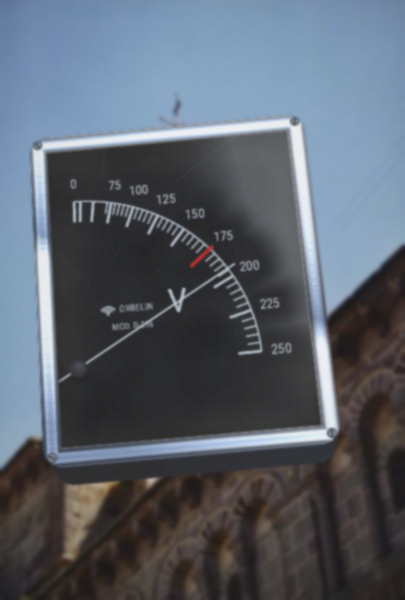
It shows 195 V
